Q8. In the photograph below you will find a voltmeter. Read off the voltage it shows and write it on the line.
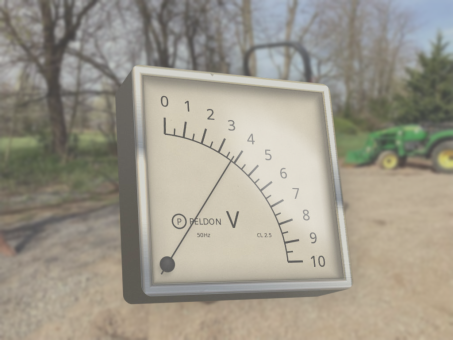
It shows 3.75 V
